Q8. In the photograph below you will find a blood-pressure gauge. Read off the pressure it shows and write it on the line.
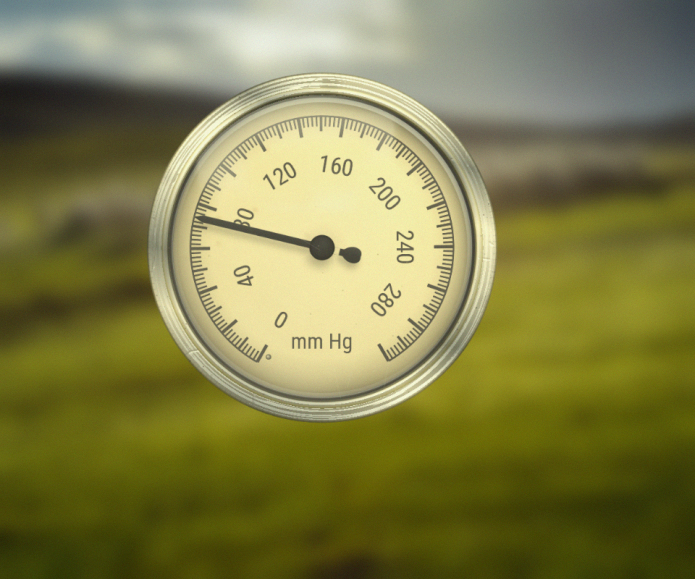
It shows 74 mmHg
